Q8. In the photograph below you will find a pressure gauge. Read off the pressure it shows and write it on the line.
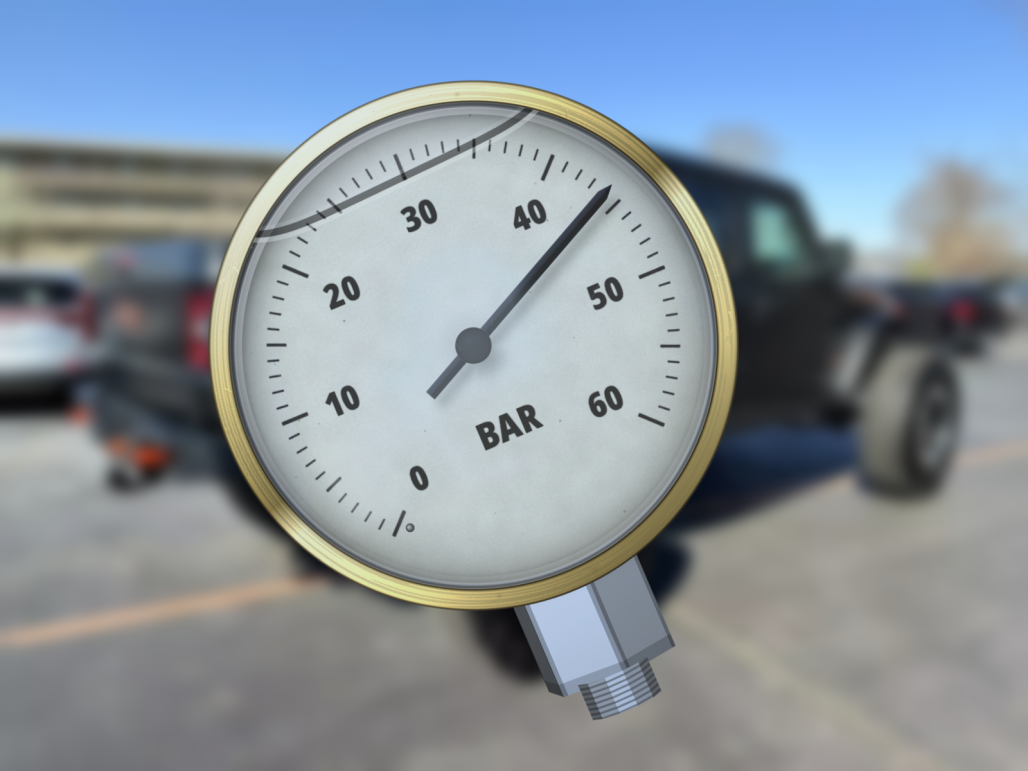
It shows 44 bar
